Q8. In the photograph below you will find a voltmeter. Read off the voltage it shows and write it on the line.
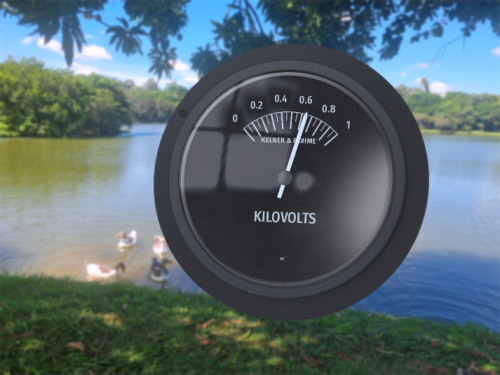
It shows 0.65 kV
